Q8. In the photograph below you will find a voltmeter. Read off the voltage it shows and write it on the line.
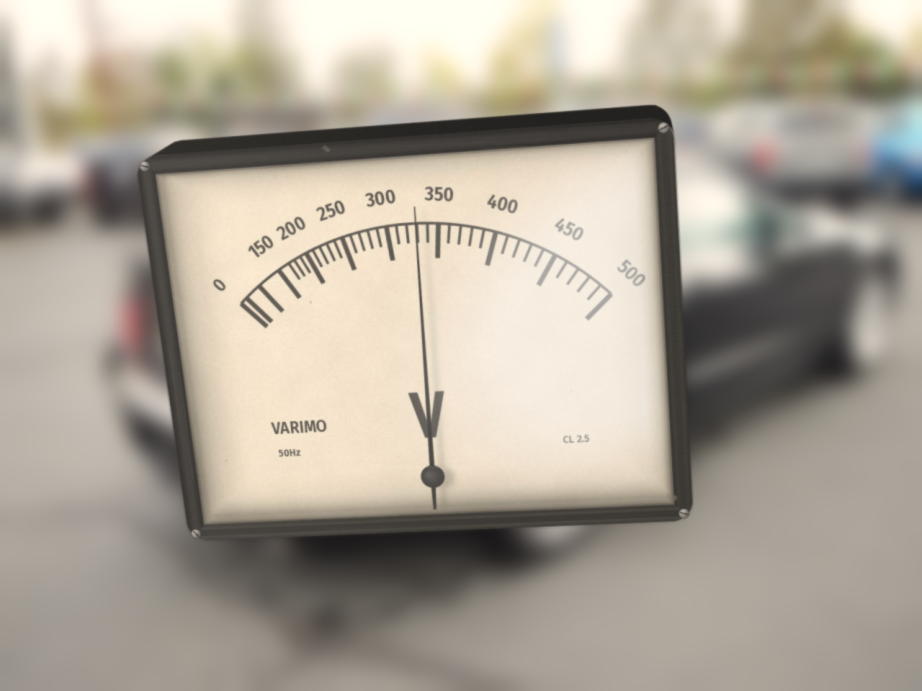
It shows 330 V
